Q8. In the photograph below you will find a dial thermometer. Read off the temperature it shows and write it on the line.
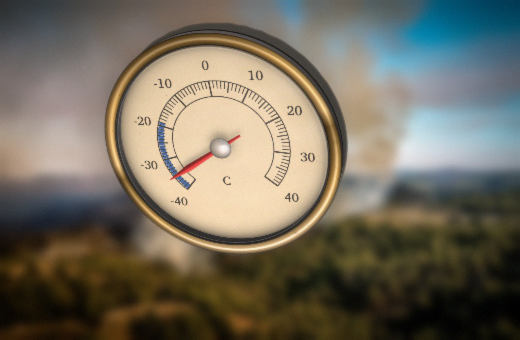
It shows -35 °C
